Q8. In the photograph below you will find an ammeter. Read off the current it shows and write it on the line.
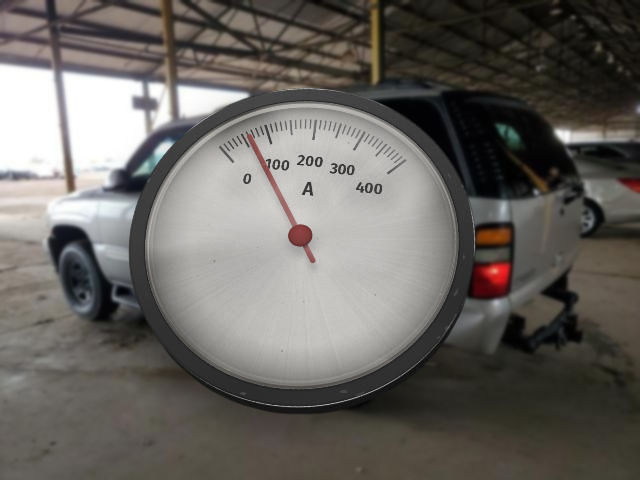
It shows 60 A
